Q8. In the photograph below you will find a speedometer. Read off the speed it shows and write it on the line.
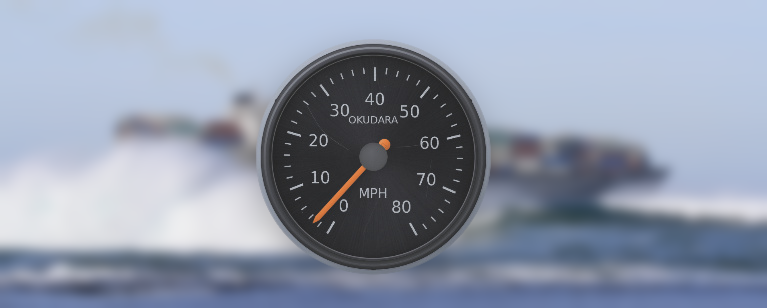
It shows 3 mph
